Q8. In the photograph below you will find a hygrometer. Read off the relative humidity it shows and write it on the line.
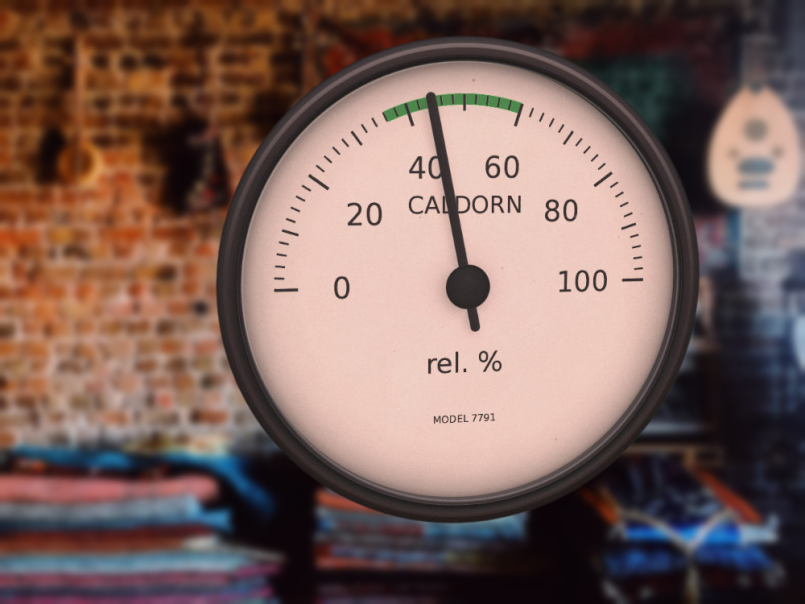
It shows 44 %
